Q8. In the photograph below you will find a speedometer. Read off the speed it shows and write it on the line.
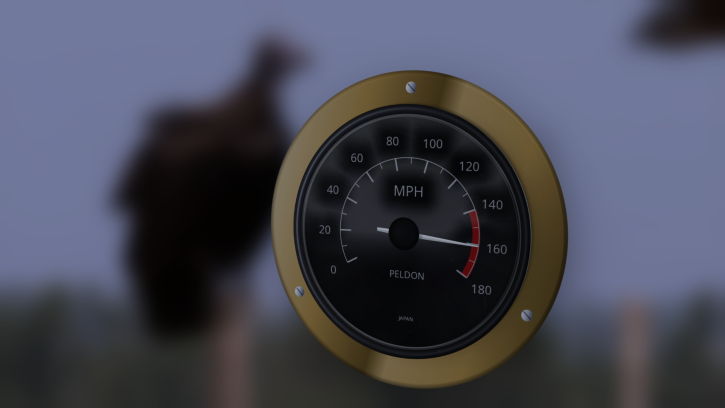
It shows 160 mph
